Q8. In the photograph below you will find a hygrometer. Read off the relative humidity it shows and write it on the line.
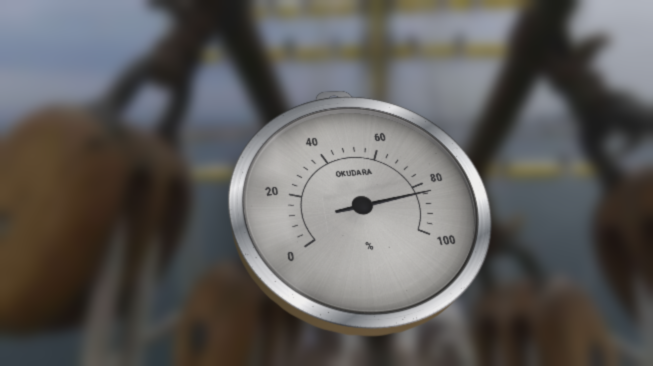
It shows 84 %
